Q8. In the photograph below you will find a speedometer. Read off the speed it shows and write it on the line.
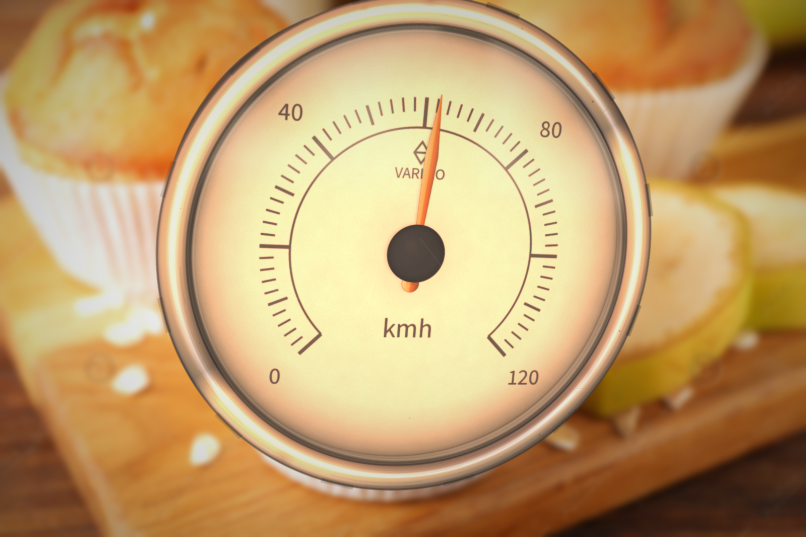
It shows 62 km/h
